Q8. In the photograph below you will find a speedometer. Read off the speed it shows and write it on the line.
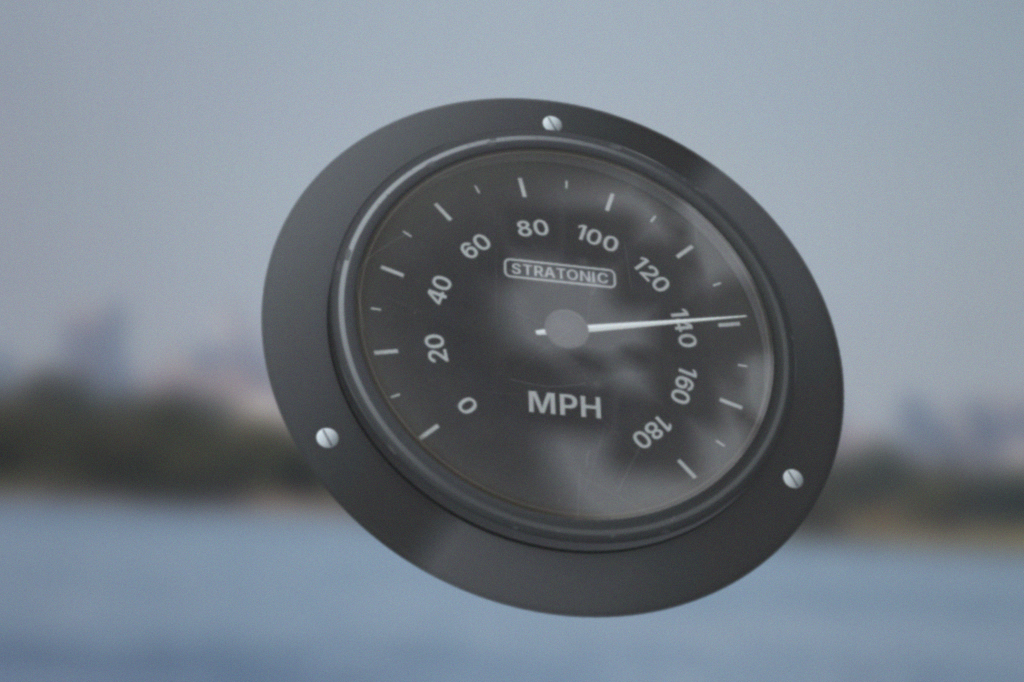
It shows 140 mph
